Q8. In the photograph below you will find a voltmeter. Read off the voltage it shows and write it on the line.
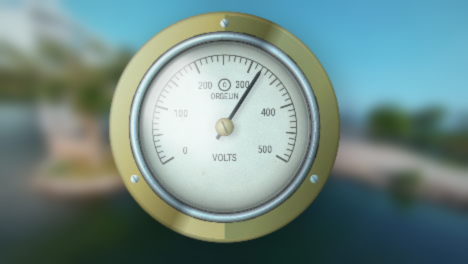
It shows 320 V
